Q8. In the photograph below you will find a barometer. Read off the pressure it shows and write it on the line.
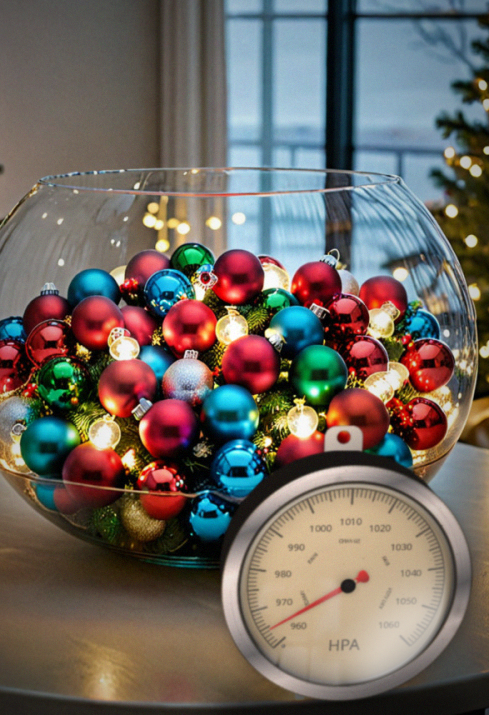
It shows 965 hPa
